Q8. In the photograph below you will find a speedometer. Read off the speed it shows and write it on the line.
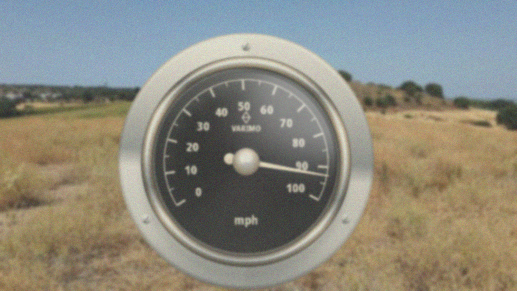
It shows 92.5 mph
